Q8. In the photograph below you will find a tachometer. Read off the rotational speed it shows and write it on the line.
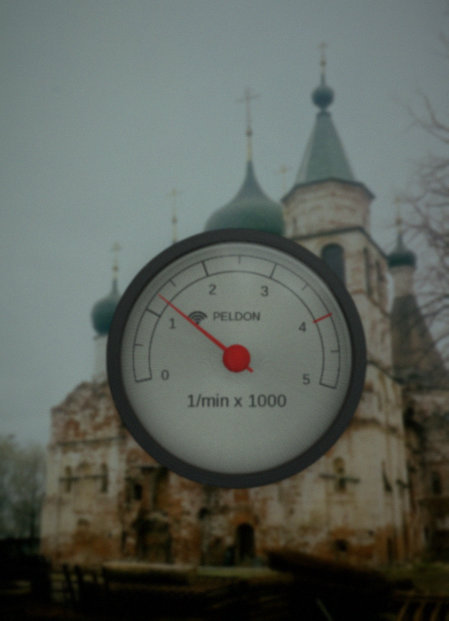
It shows 1250 rpm
